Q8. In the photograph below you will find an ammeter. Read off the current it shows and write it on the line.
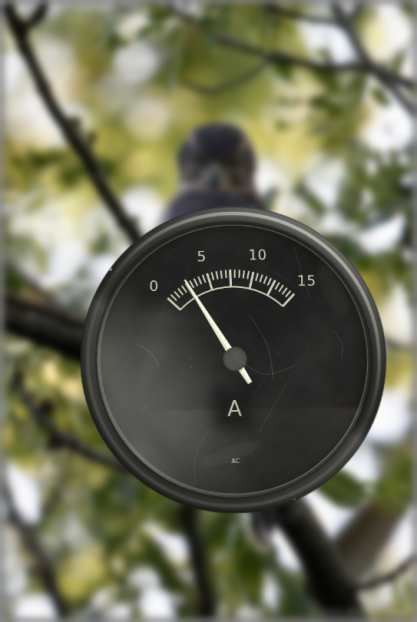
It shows 2.5 A
